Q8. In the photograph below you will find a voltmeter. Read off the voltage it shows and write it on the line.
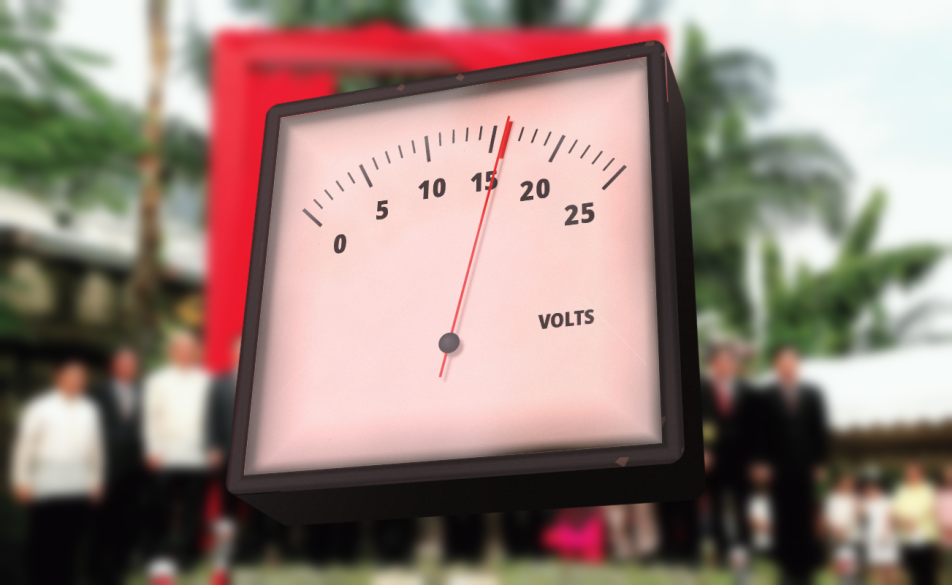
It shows 16 V
